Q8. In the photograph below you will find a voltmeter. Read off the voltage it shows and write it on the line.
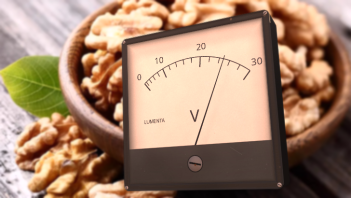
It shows 25 V
